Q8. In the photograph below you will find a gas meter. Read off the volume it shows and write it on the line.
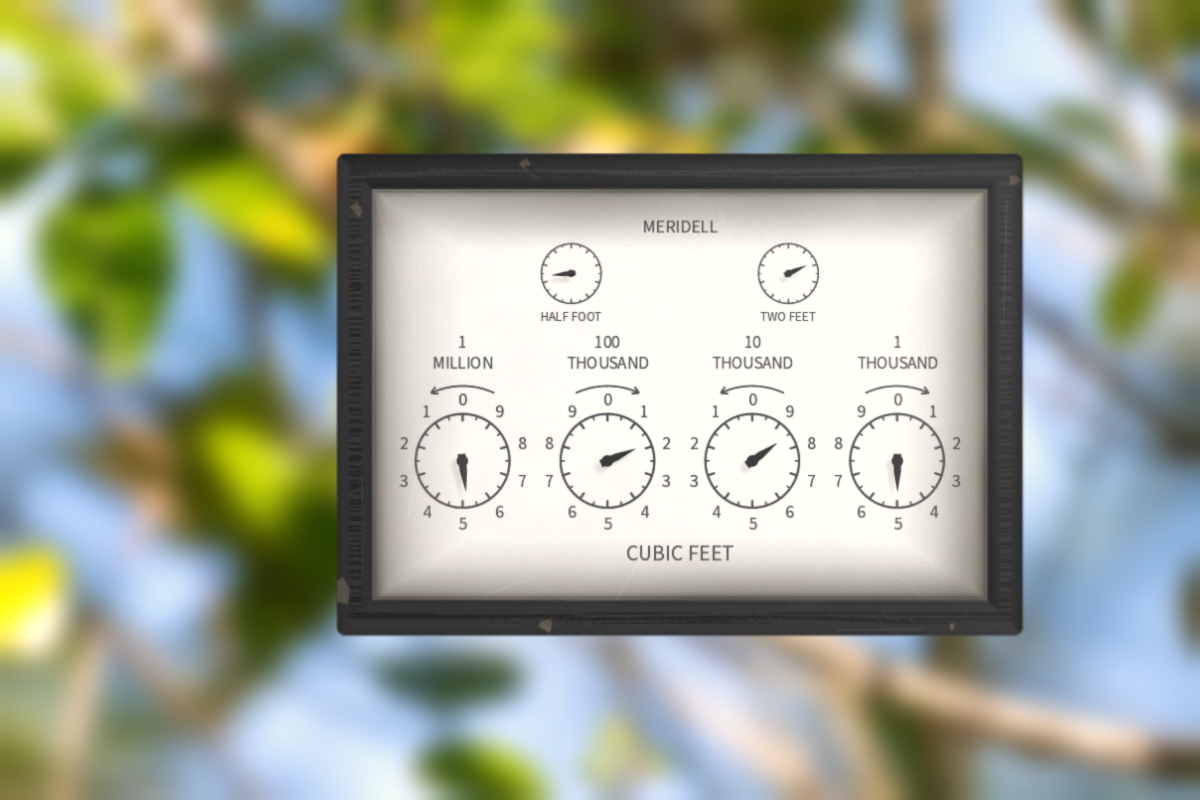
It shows 518500 ft³
